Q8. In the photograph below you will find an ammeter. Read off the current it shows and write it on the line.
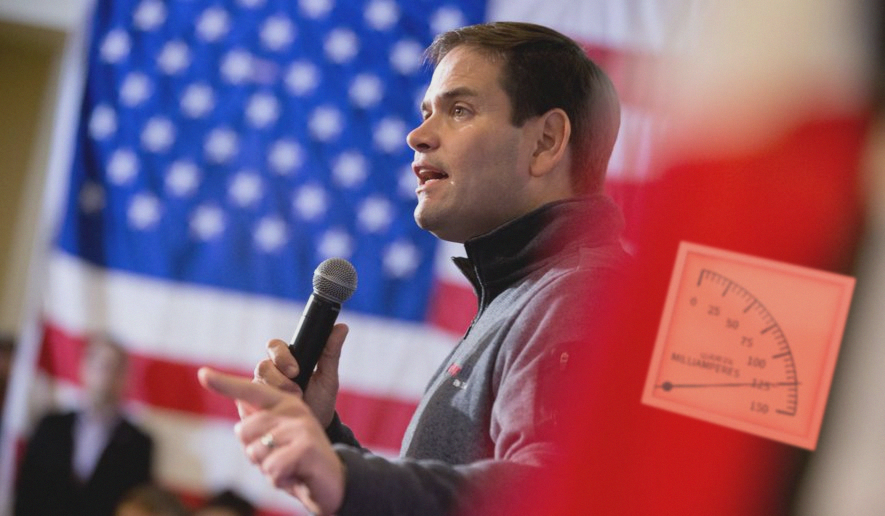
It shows 125 mA
